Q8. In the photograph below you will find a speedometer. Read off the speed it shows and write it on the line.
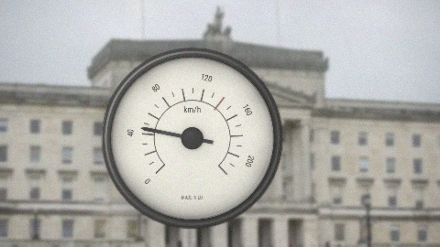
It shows 45 km/h
